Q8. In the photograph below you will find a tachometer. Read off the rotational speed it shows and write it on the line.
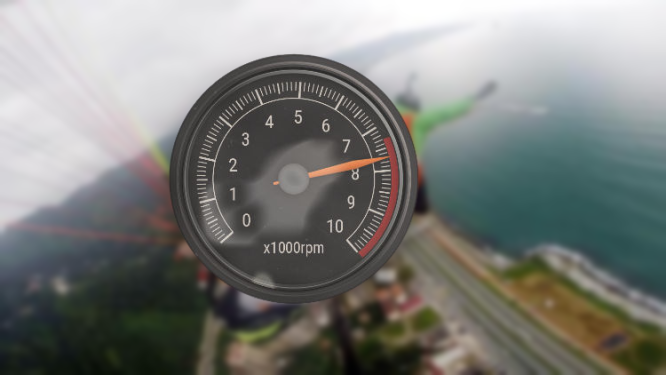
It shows 7700 rpm
